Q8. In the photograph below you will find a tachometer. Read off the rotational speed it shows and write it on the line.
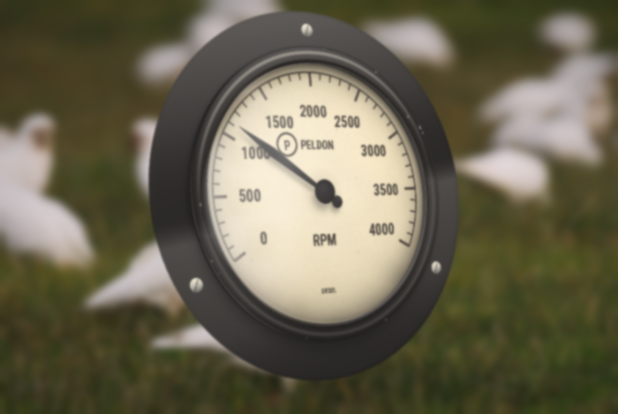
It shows 1100 rpm
